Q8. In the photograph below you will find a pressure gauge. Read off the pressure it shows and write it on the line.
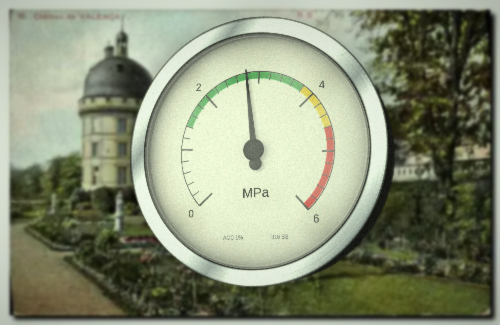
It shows 2.8 MPa
